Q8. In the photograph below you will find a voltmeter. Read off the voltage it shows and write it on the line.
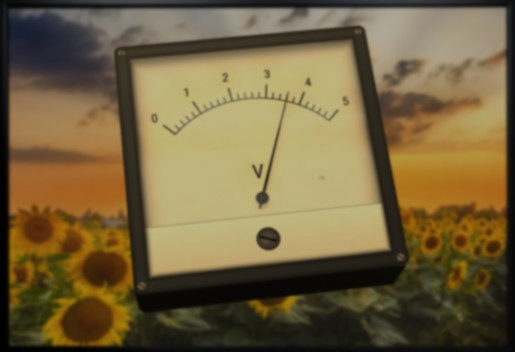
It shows 3.6 V
